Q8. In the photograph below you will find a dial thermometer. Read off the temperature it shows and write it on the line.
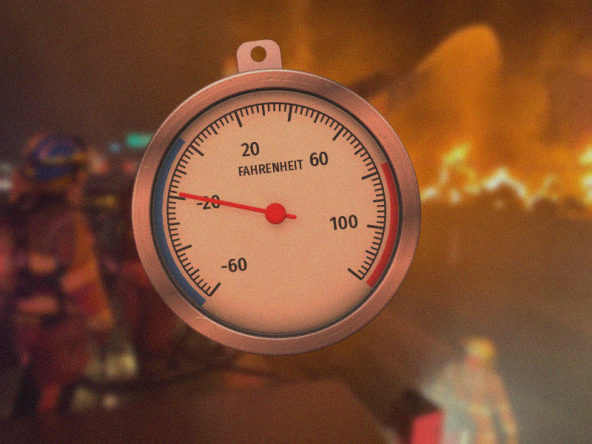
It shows -18 °F
